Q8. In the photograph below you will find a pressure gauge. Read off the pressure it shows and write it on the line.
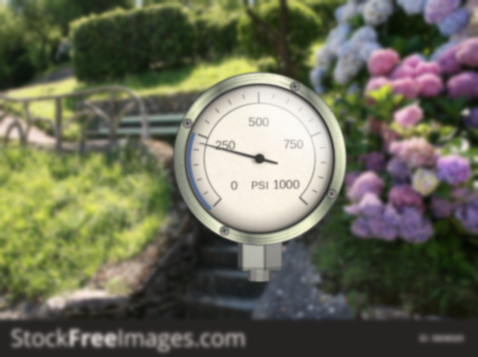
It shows 225 psi
